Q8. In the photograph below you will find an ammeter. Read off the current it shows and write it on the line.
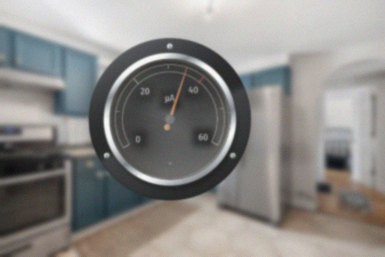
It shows 35 µA
